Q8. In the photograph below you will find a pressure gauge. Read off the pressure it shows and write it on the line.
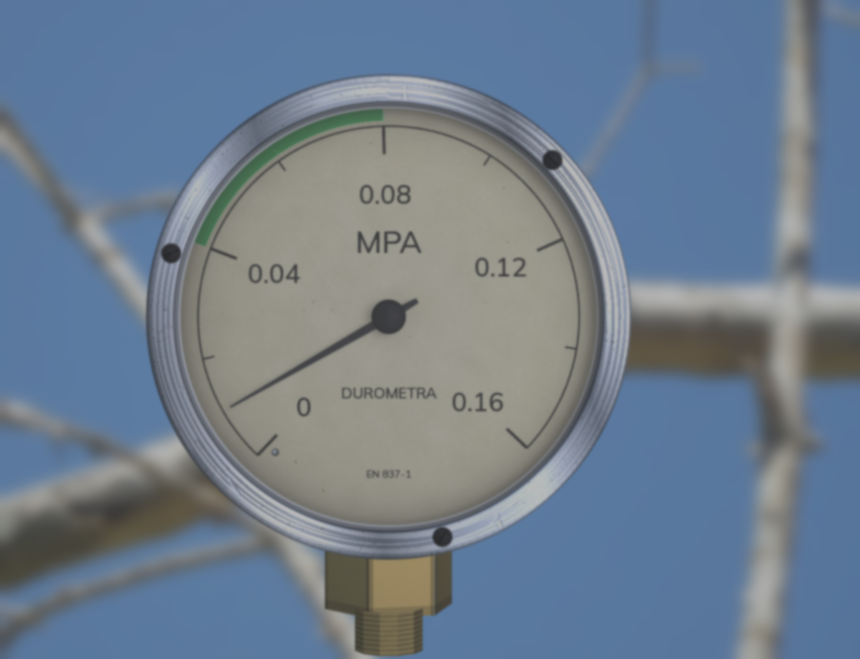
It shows 0.01 MPa
